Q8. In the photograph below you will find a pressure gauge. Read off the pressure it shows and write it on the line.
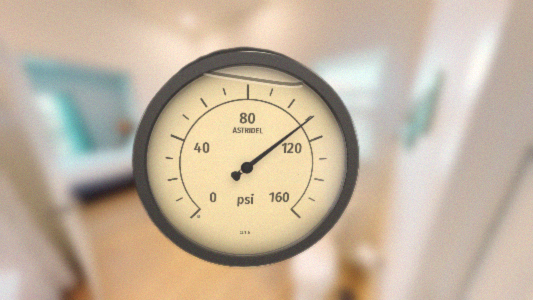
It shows 110 psi
